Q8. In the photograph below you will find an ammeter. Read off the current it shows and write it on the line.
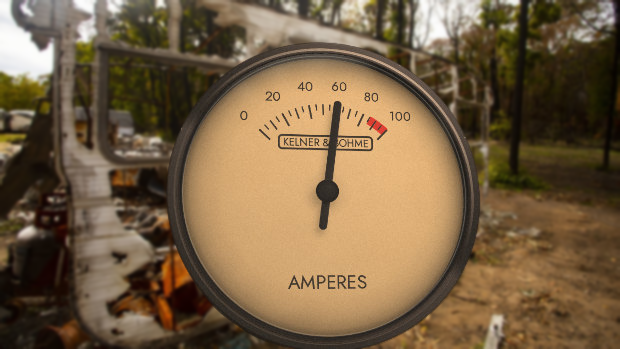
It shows 60 A
